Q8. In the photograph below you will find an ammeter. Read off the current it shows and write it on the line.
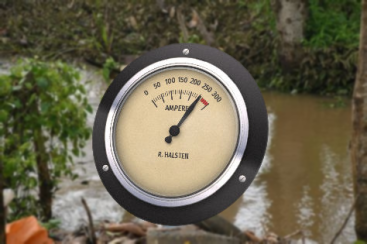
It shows 250 A
